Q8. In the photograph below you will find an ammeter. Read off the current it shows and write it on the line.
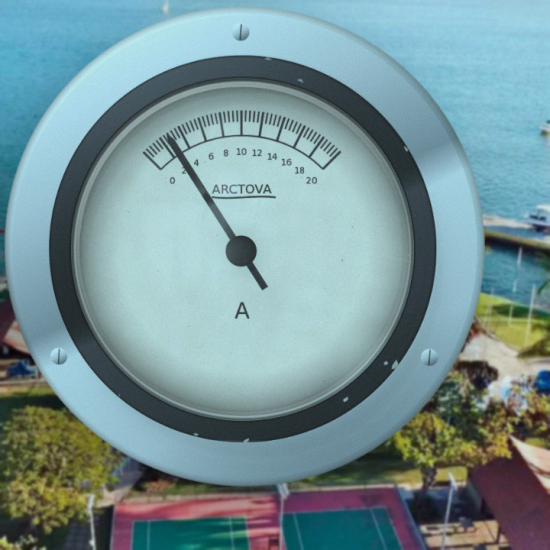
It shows 2.8 A
